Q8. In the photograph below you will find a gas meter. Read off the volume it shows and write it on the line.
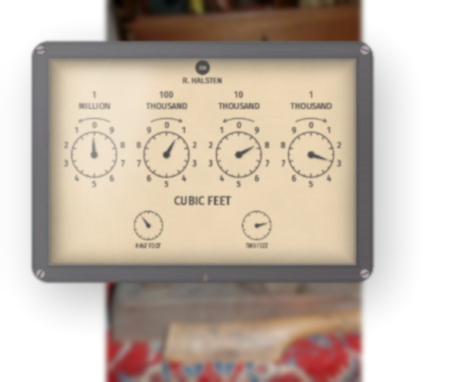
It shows 8300 ft³
